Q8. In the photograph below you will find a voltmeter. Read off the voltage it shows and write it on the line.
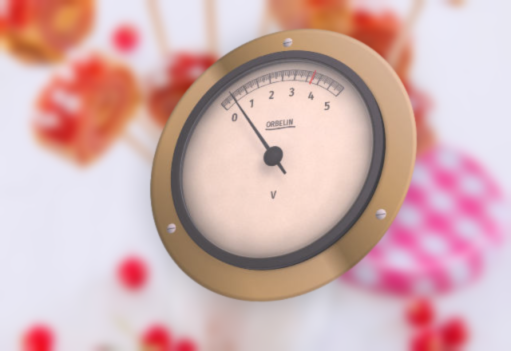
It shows 0.5 V
